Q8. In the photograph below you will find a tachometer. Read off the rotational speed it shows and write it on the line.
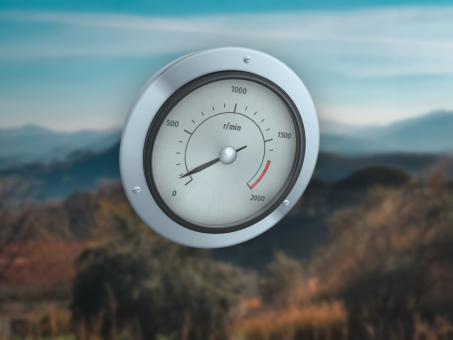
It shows 100 rpm
